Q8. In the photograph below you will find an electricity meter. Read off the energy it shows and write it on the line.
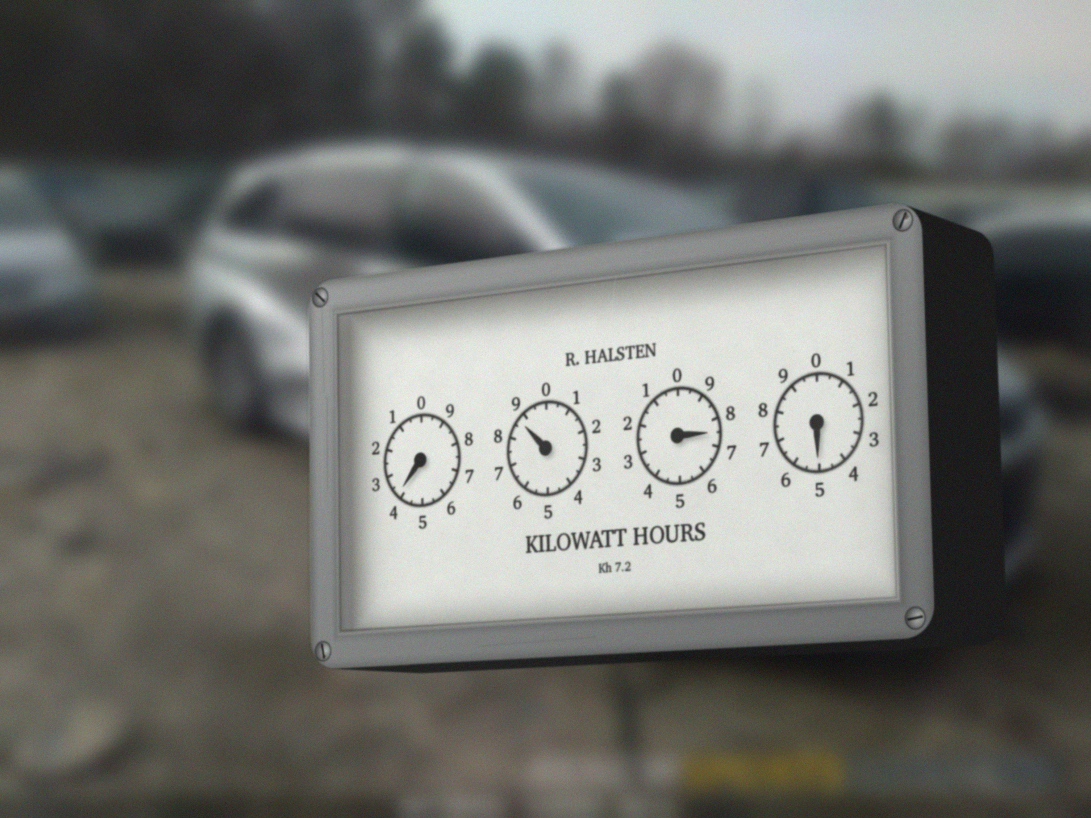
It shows 3875 kWh
